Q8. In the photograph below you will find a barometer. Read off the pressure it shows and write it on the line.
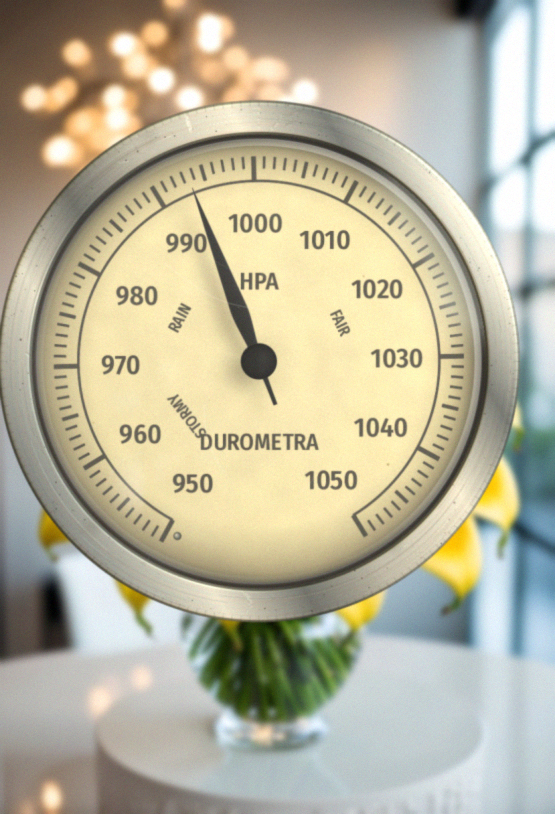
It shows 993.5 hPa
